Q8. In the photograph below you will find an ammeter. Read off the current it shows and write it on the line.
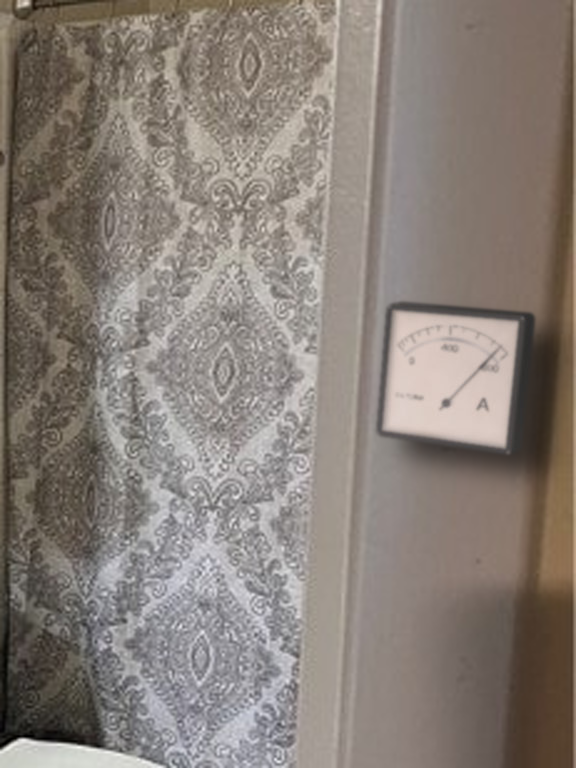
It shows 575 A
